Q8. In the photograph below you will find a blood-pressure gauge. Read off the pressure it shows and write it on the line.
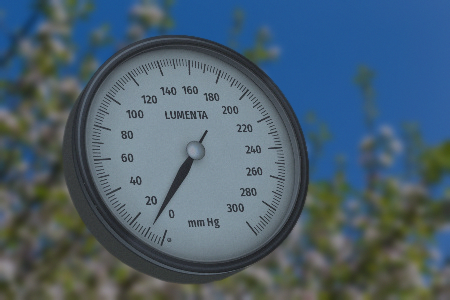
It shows 10 mmHg
